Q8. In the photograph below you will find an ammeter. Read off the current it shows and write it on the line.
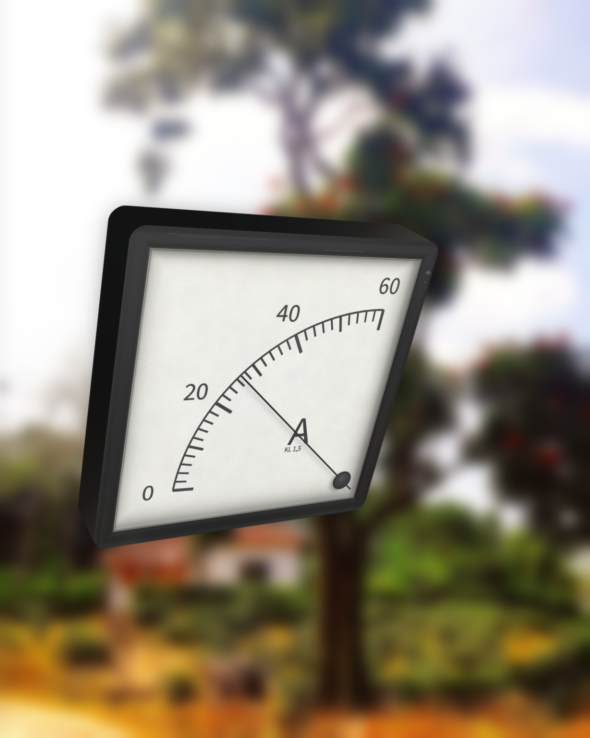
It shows 27 A
